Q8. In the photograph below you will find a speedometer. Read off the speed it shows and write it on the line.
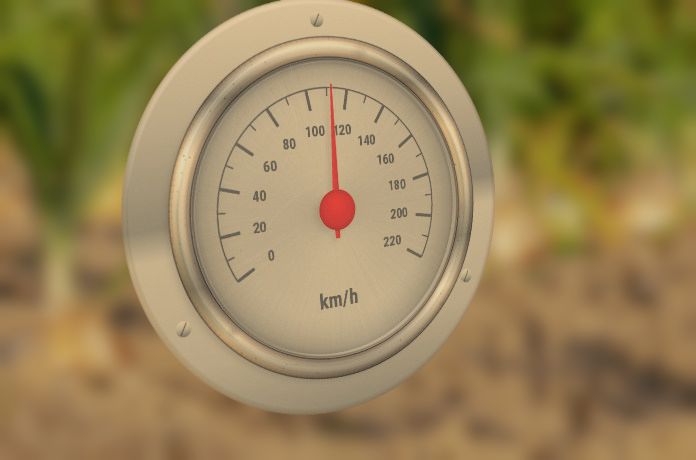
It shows 110 km/h
